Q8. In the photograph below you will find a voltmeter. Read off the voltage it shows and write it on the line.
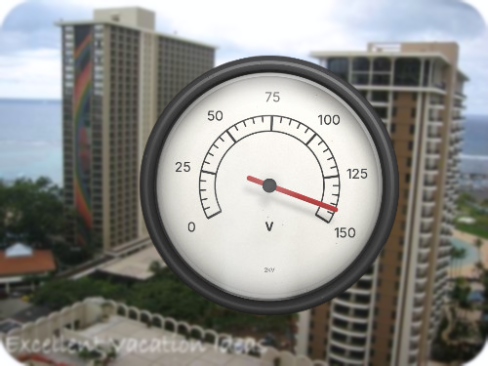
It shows 142.5 V
